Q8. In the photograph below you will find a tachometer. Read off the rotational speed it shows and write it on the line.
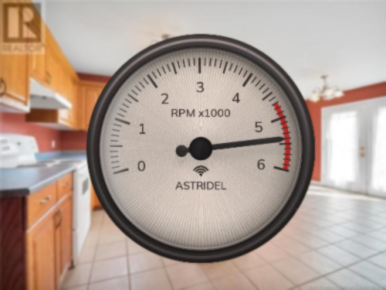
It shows 5400 rpm
